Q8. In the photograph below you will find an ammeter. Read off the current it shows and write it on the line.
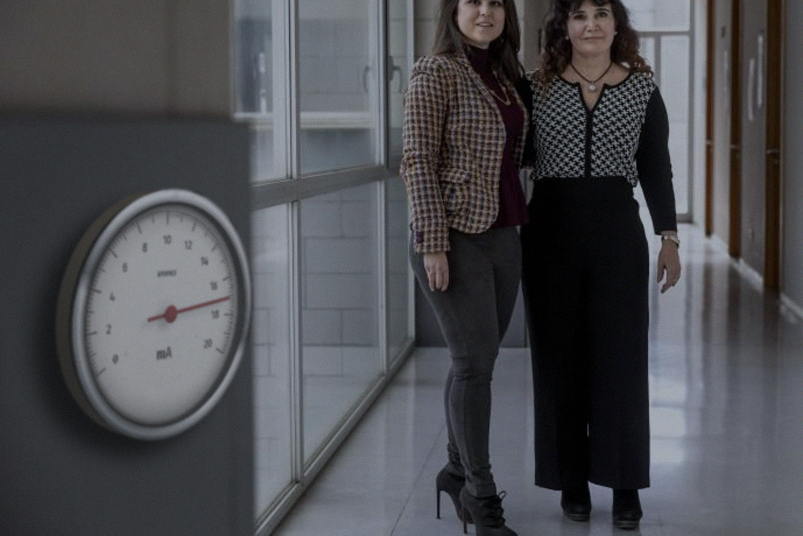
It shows 17 mA
